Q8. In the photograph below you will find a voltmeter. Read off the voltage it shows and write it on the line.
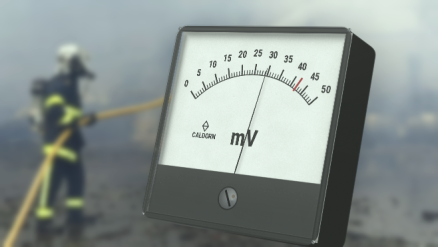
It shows 30 mV
